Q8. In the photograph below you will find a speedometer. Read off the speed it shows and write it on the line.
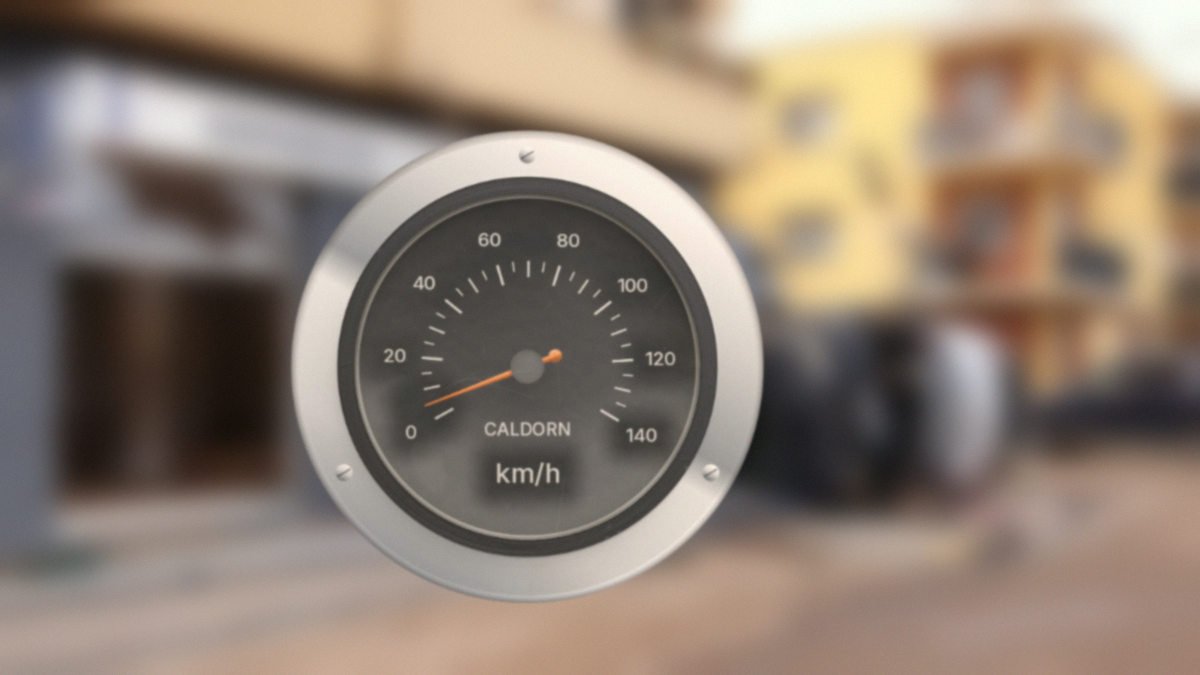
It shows 5 km/h
